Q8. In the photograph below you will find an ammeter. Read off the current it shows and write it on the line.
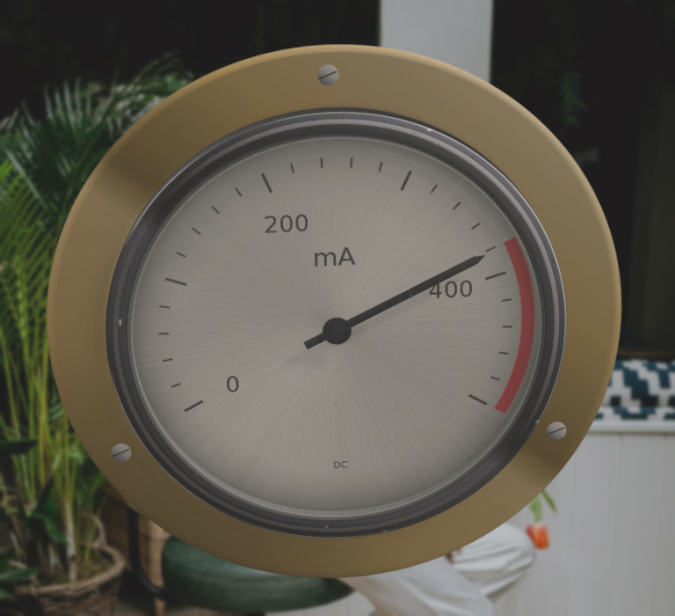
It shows 380 mA
